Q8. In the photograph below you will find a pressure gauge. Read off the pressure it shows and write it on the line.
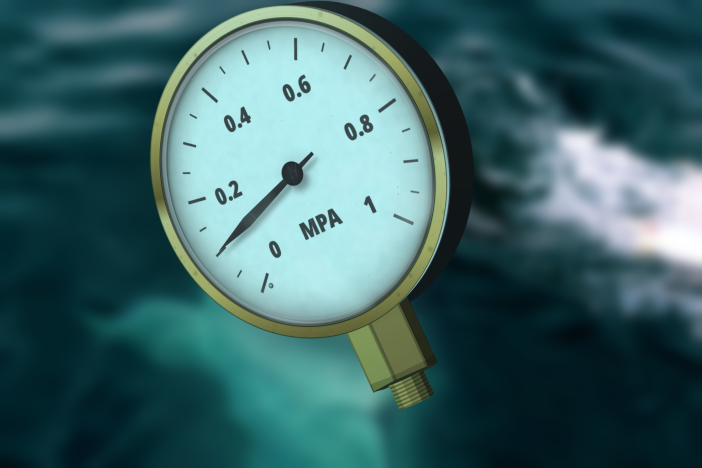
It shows 0.1 MPa
